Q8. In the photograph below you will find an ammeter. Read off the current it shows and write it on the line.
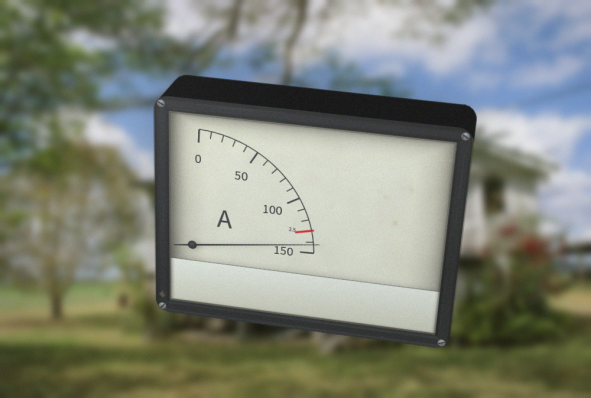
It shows 140 A
